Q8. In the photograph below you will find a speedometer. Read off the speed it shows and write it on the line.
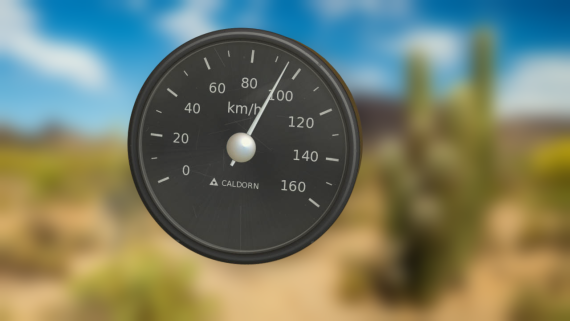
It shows 95 km/h
